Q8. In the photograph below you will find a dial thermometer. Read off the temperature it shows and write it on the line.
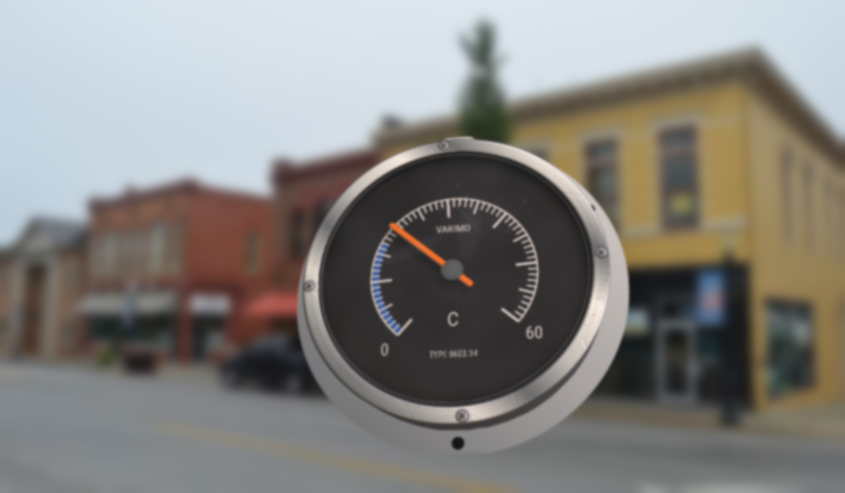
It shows 20 °C
